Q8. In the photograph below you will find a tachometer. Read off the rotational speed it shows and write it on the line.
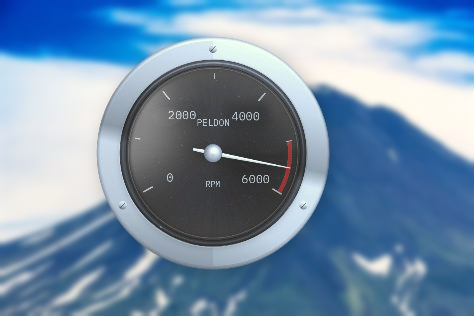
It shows 5500 rpm
